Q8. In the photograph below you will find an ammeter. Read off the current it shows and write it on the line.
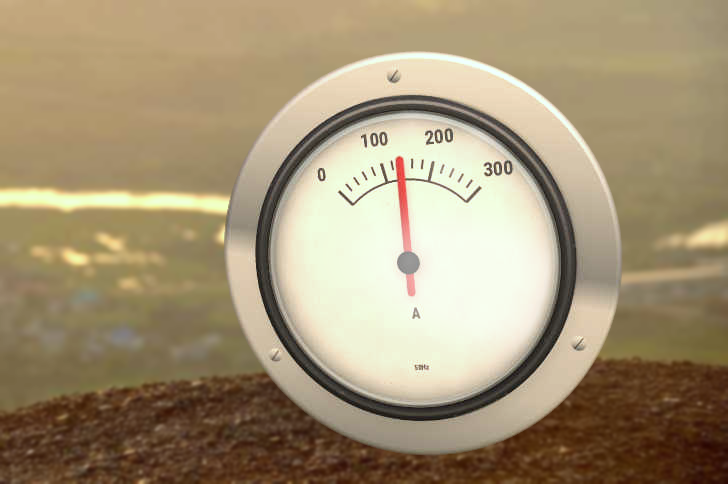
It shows 140 A
